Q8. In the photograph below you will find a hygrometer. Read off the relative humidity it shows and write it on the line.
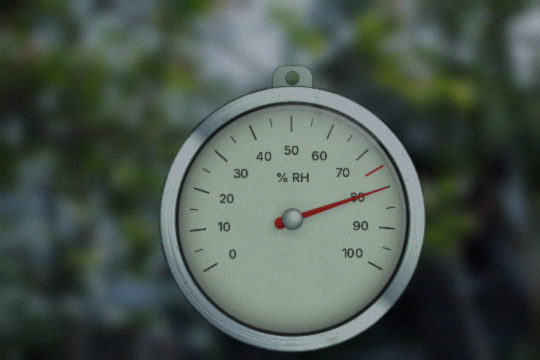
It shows 80 %
